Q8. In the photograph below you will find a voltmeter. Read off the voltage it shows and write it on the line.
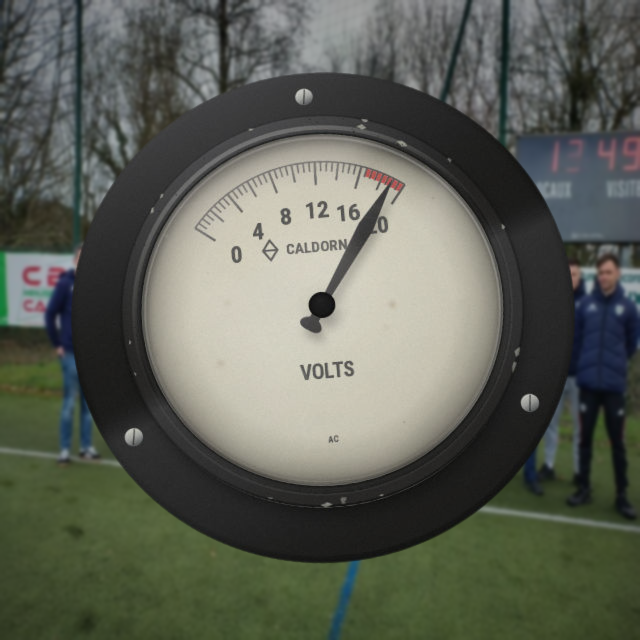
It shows 19 V
